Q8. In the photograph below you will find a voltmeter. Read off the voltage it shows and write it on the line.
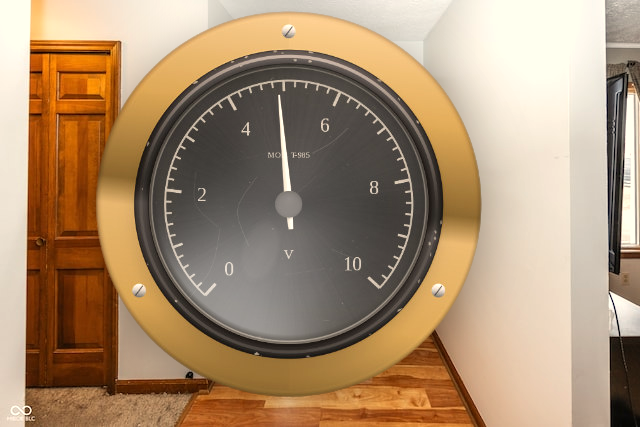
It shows 4.9 V
